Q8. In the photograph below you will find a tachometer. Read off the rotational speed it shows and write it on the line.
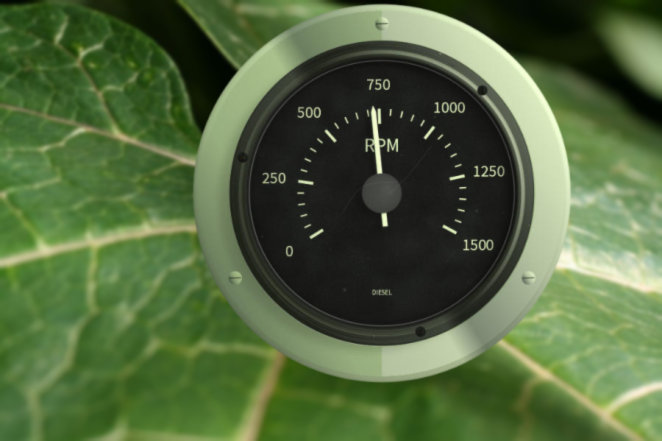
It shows 725 rpm
